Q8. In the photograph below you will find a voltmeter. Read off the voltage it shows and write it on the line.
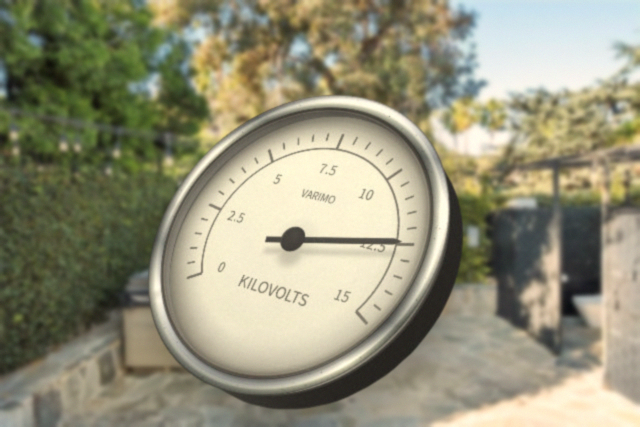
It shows 12.5 kV
